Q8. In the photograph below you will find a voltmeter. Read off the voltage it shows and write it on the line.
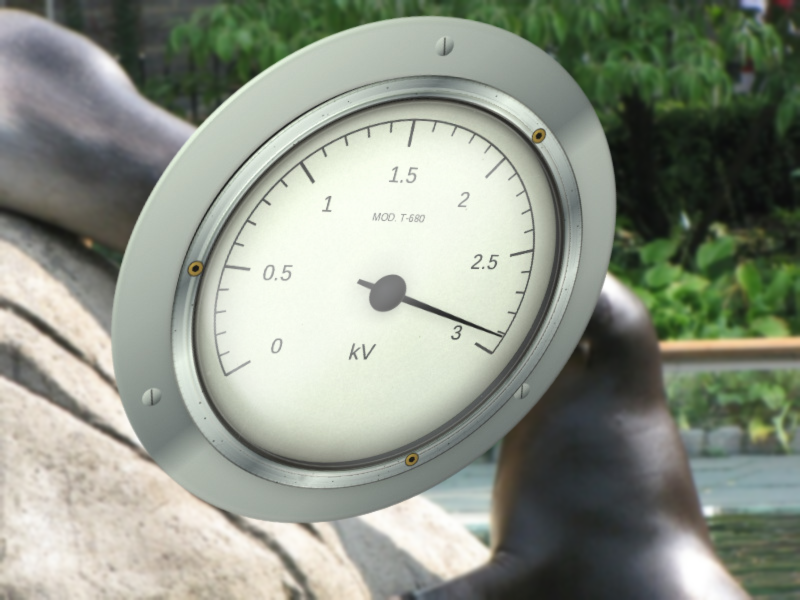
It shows 2.9 kV
